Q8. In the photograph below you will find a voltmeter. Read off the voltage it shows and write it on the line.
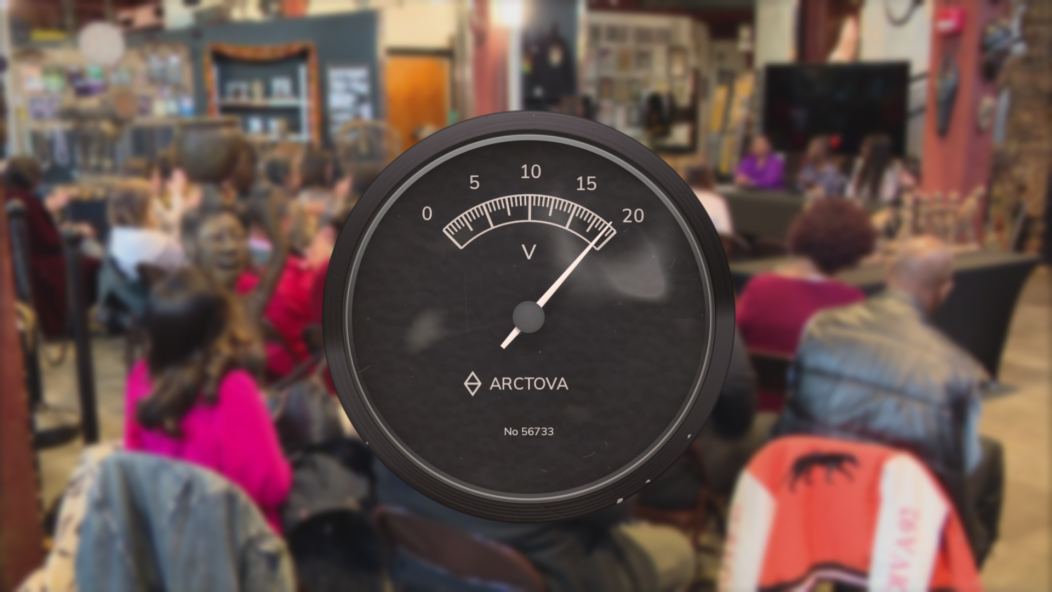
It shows 19 V
